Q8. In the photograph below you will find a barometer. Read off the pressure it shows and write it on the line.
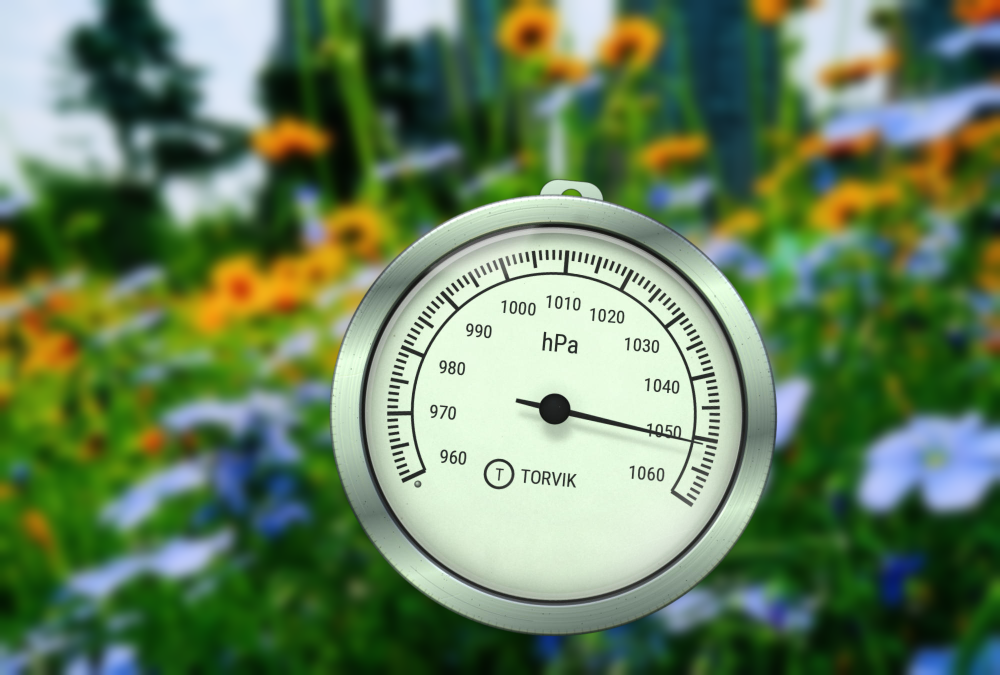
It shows 1051 hPa
